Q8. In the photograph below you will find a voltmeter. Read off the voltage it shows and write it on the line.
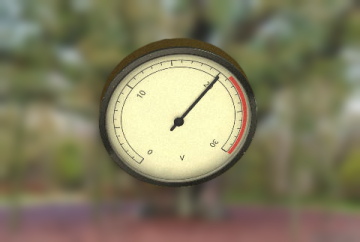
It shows 20 V
